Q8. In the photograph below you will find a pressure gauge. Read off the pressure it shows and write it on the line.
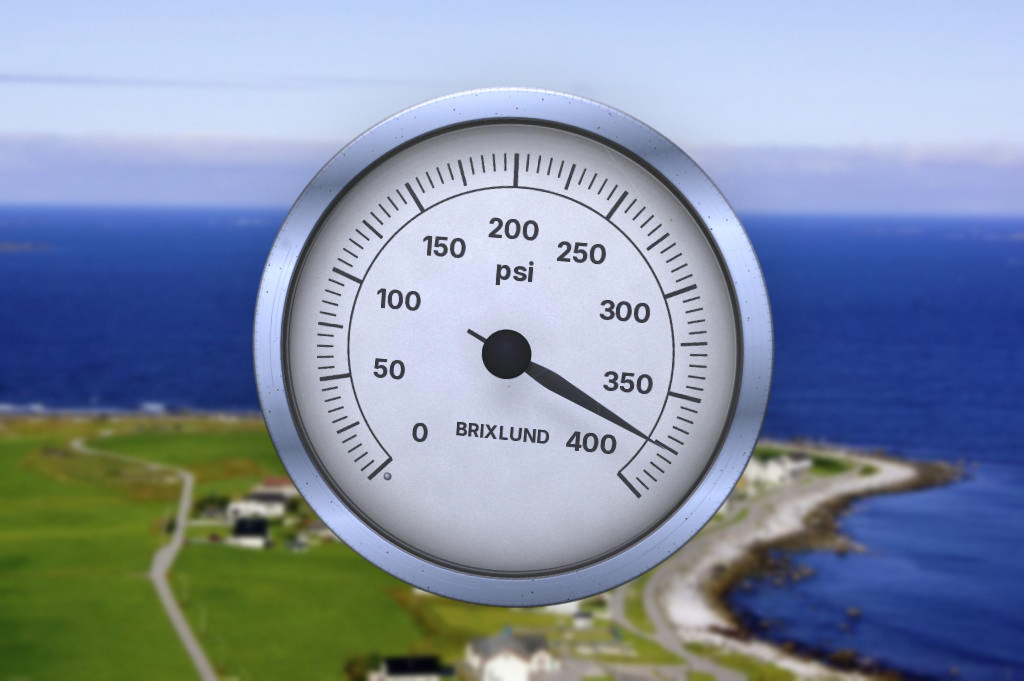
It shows 375 psi
